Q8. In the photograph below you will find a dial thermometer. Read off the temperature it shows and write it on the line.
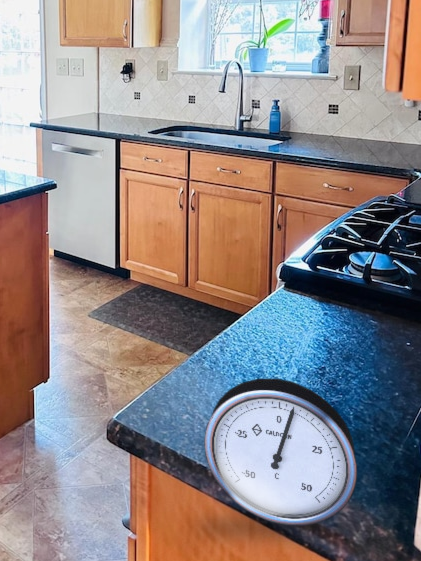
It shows 5 °C
